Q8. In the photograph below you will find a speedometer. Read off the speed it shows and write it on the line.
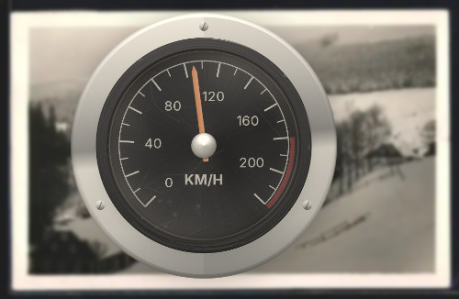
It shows 105 km/h
